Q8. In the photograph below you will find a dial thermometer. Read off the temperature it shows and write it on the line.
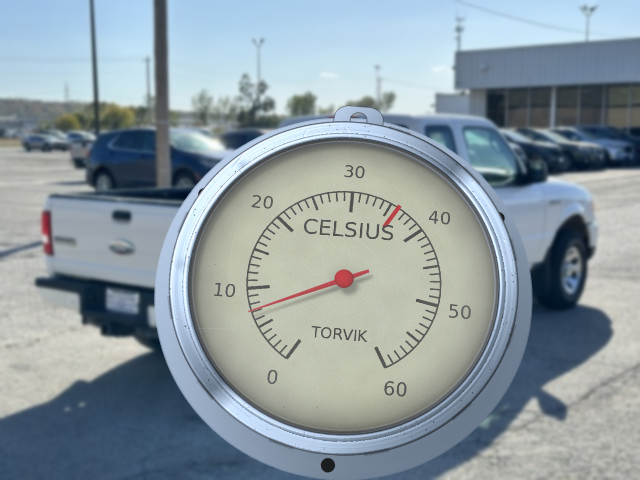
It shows 7 °C
